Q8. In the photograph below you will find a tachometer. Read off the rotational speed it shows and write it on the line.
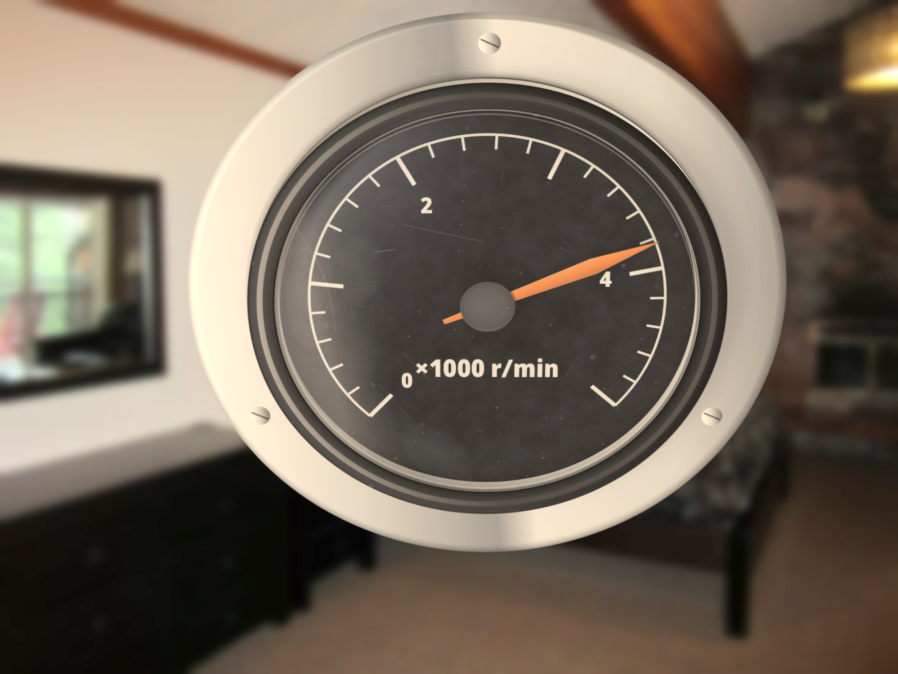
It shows 3800 rpm
